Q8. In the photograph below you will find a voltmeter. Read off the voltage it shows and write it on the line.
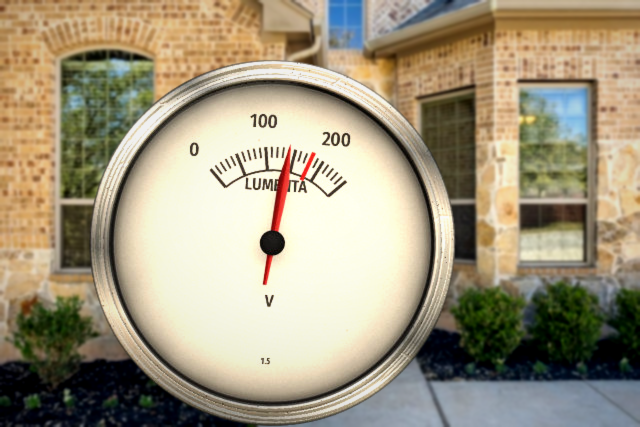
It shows 140 V
